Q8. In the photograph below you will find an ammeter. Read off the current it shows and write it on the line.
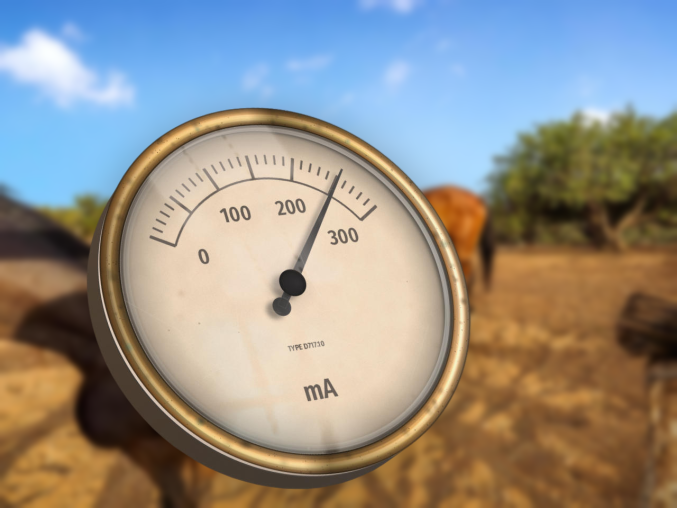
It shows 250 mA
